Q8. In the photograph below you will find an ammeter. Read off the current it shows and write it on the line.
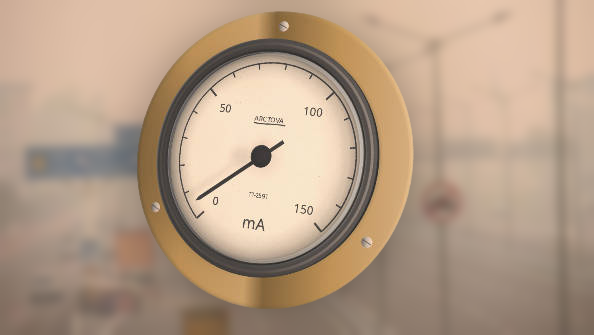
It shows 5 mA
